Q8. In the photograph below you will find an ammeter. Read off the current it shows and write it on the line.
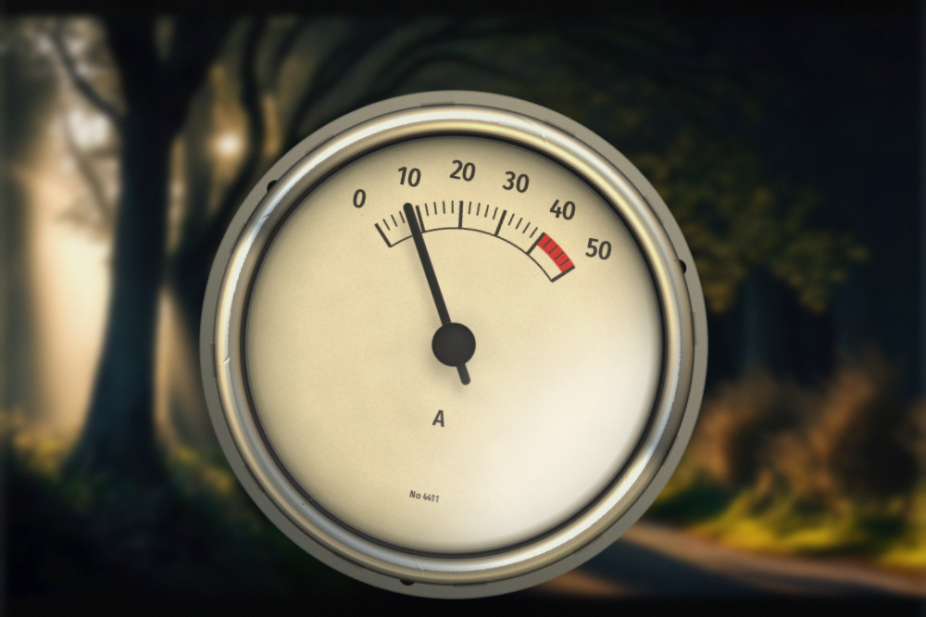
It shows 8 A
